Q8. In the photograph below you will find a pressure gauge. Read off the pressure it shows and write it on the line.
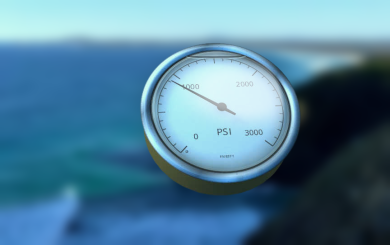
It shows 900 psi
